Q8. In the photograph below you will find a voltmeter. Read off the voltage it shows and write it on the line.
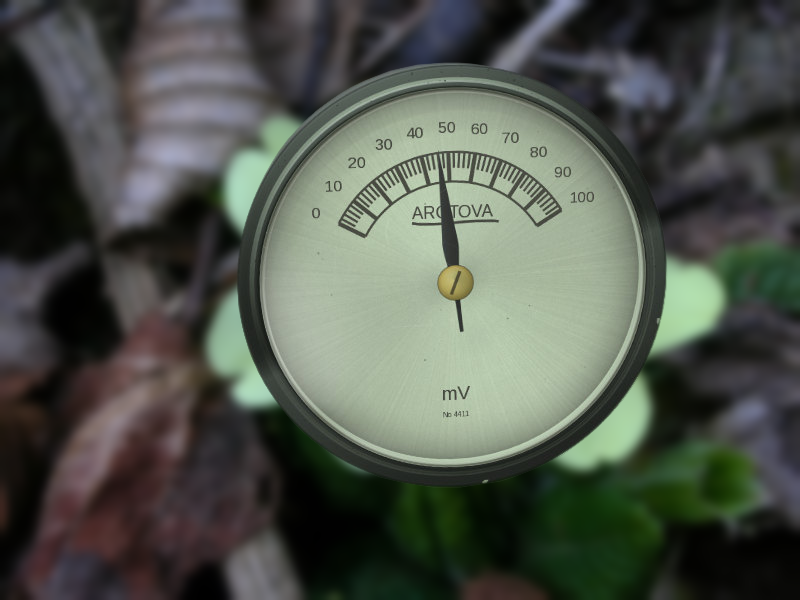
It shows 46 mV
